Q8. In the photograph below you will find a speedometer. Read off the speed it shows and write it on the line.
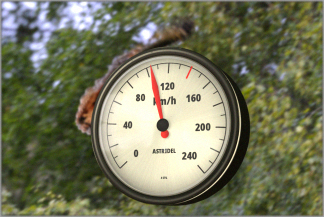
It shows 105 km/h
